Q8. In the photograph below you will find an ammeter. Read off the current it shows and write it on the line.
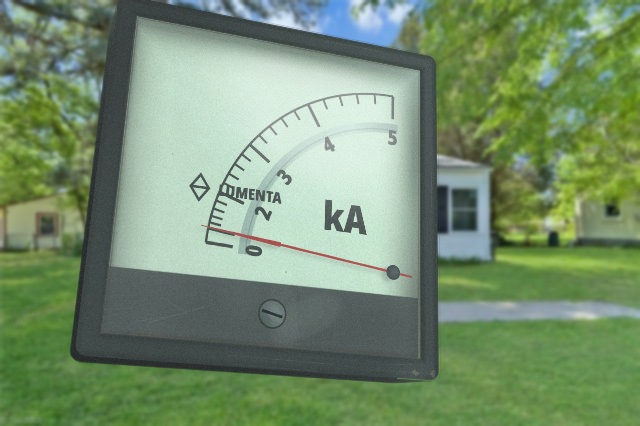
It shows 1 kA
